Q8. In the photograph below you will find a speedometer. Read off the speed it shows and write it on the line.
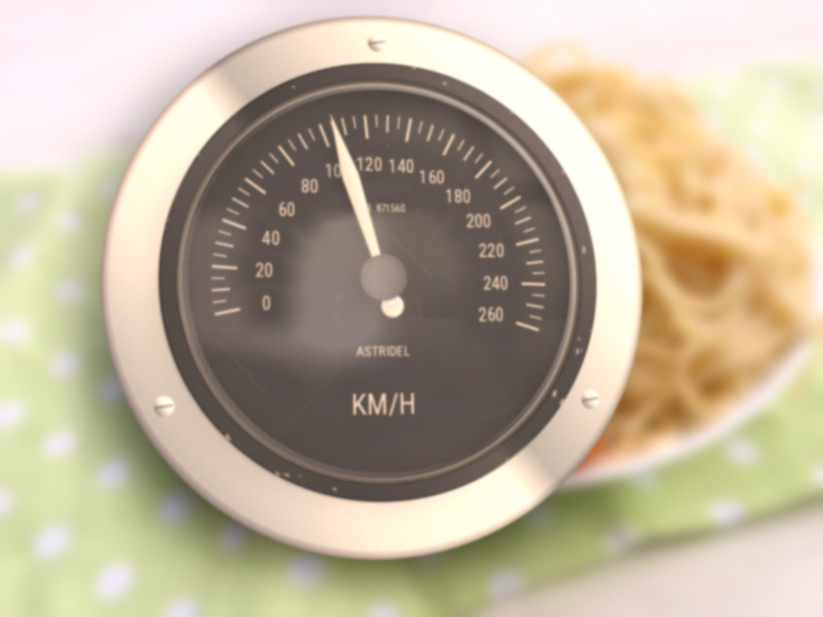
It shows 105 km/h
